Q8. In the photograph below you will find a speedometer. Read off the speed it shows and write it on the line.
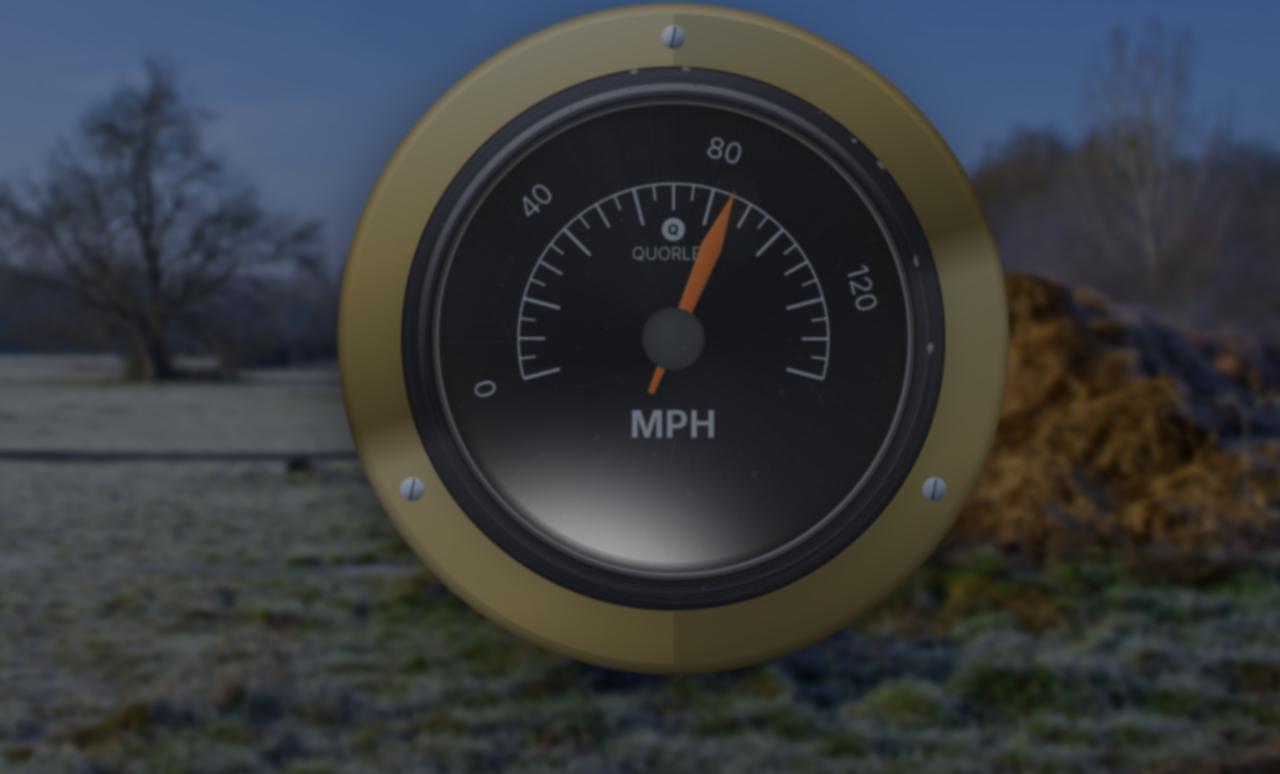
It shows 85 mph
